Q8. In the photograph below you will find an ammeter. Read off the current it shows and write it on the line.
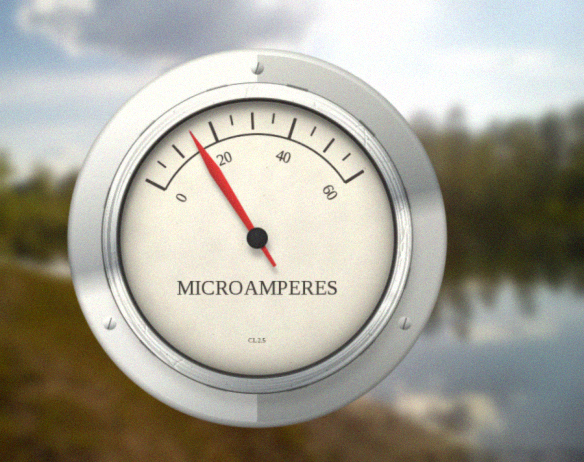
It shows 15 µA
